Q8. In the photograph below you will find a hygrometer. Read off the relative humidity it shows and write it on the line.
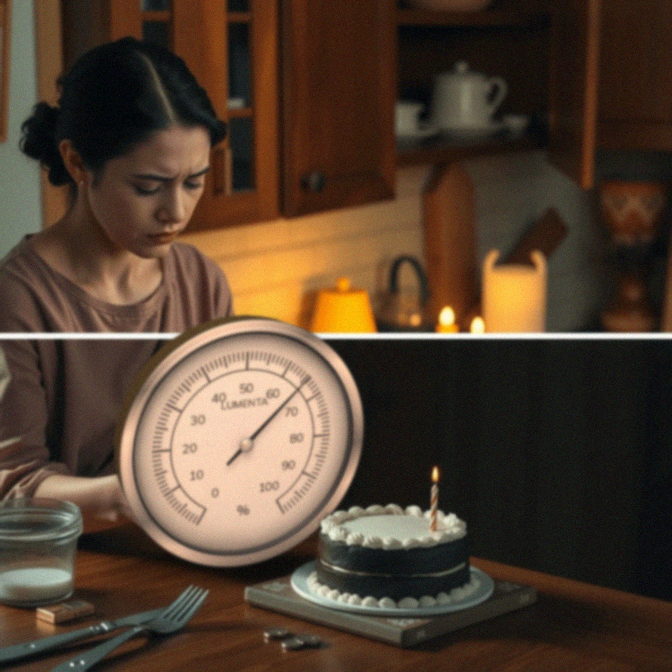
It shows 65 %
